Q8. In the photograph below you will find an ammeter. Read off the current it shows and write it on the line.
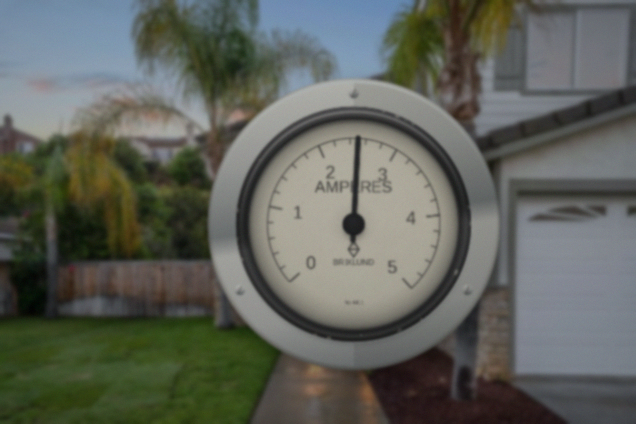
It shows 2.5 A
